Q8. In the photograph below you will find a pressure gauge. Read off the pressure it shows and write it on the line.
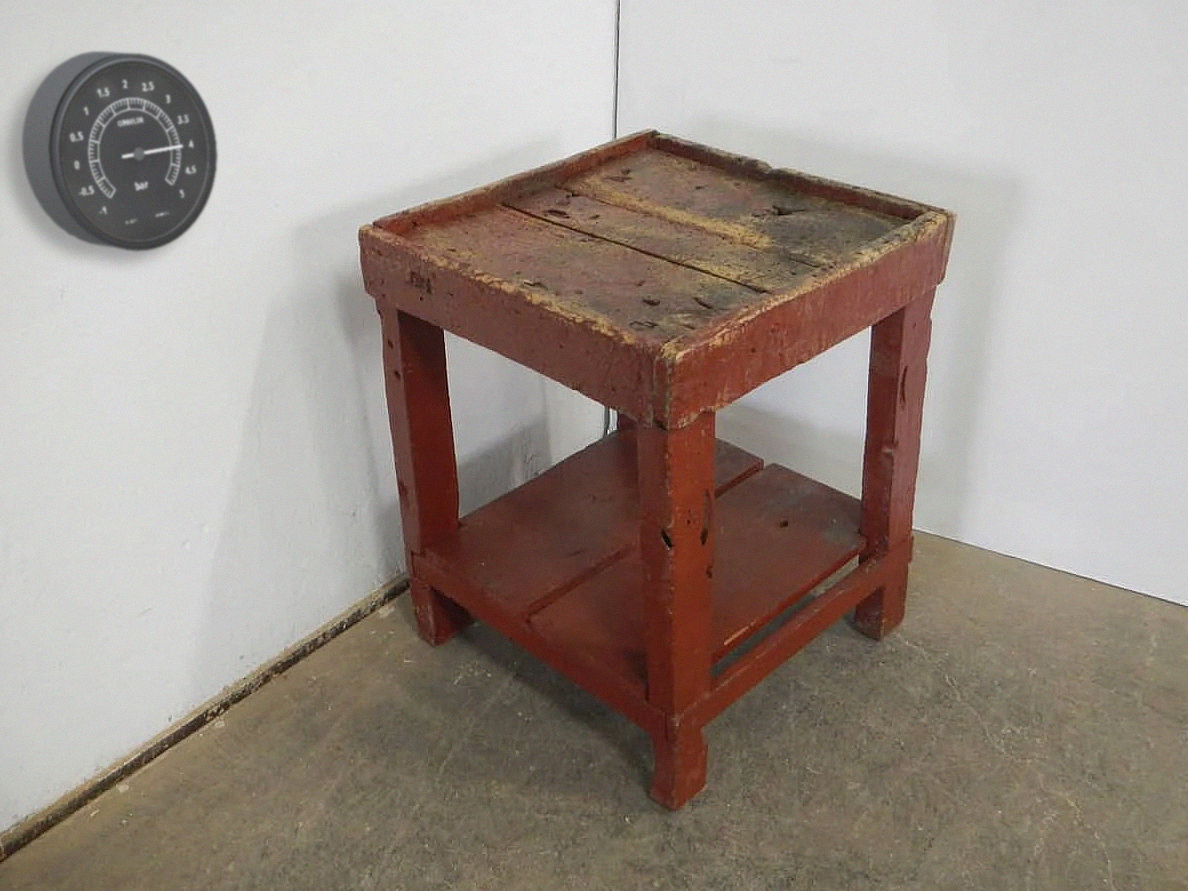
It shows 4 bar
